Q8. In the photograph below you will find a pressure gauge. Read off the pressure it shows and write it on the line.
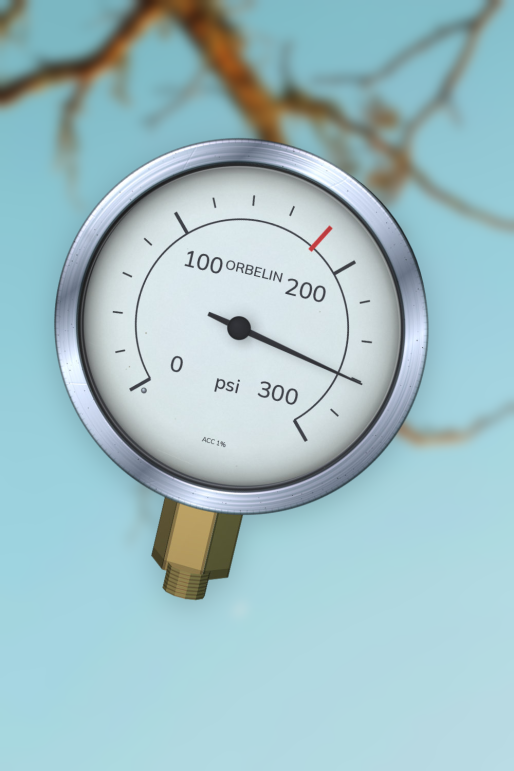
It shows 260 psi
